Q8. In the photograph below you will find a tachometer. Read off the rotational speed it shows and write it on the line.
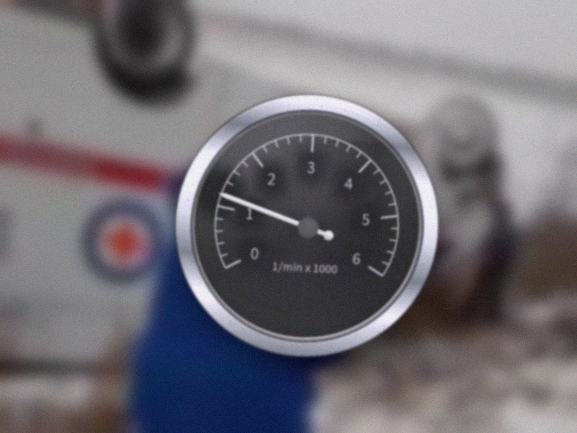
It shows 1200 rpm
